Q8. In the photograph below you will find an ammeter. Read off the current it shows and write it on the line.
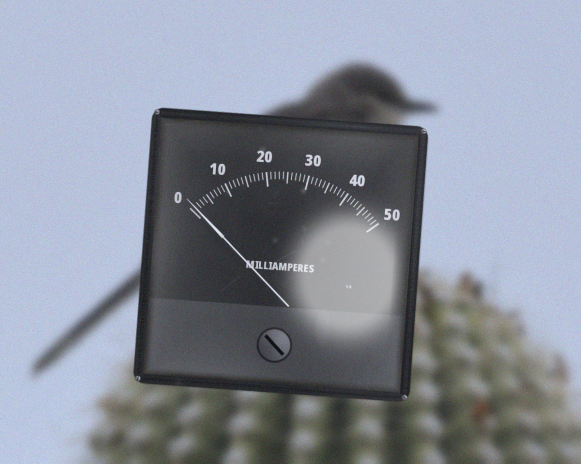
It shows 1 mA
